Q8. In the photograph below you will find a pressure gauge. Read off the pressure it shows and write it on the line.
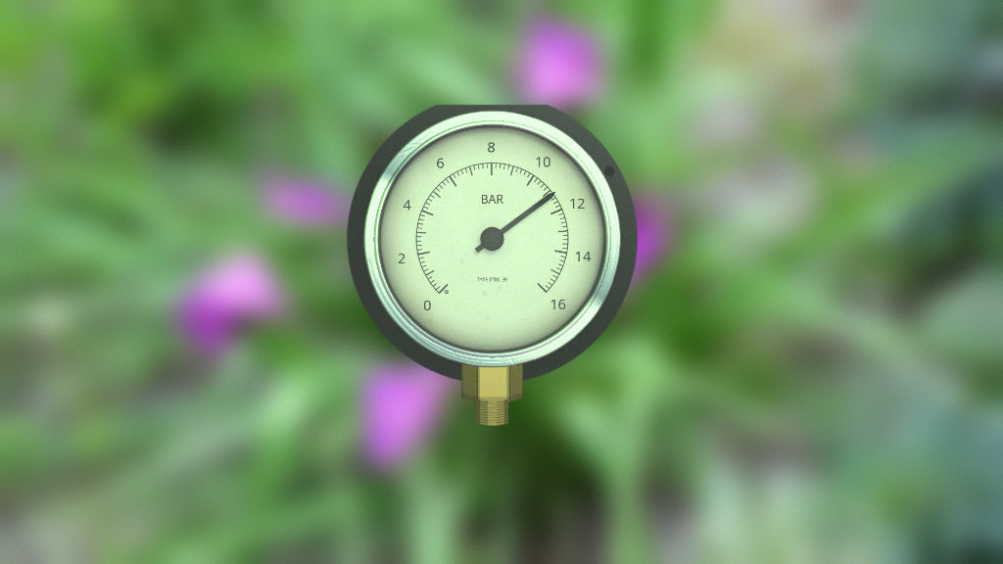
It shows 11.2 bar
